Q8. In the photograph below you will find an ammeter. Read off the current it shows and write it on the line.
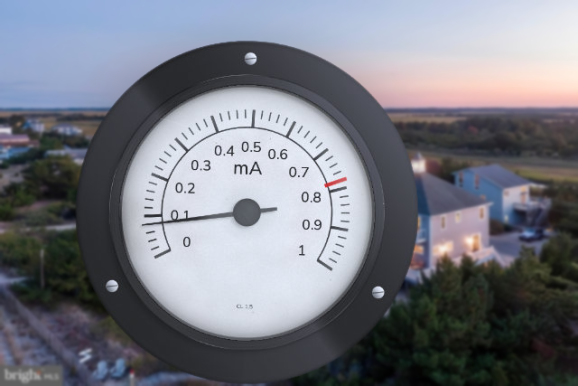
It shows 0.08 mA
